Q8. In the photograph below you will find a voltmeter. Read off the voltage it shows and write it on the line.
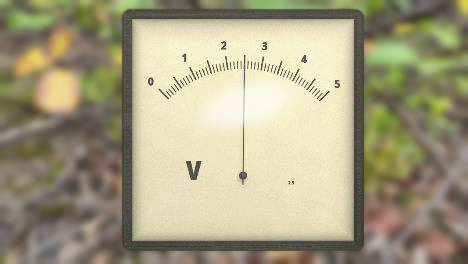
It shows 2.5 V
